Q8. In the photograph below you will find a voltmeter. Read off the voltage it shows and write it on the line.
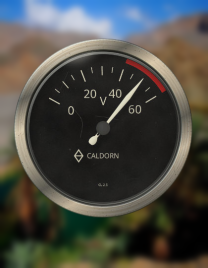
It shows 50 V
